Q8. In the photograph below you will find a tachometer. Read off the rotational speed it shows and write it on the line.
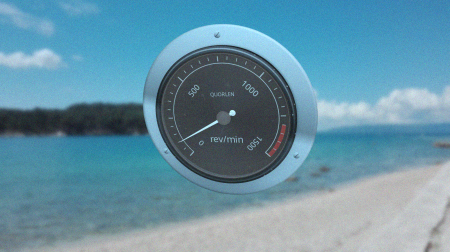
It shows 100 rpm
